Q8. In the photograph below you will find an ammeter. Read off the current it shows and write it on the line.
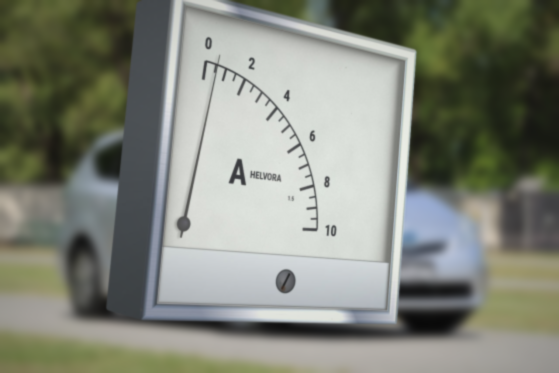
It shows 0.5 A
